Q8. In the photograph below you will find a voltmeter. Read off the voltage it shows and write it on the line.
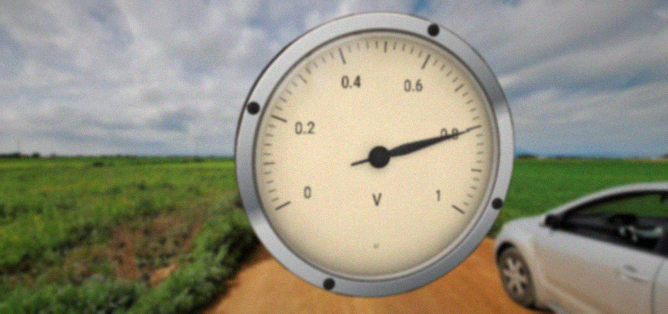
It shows 0.8 V
